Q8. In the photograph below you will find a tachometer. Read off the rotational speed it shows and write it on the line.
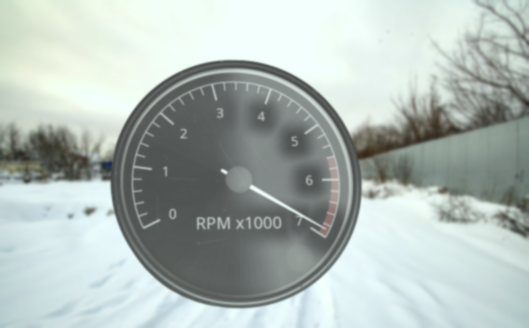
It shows 6900 rpm
